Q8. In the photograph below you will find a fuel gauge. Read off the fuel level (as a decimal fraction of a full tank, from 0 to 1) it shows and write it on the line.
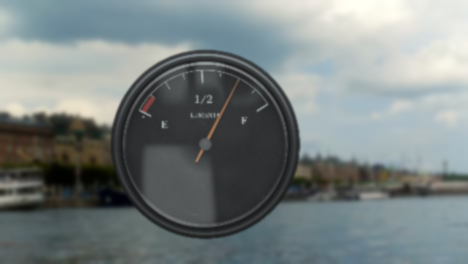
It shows 0.75
